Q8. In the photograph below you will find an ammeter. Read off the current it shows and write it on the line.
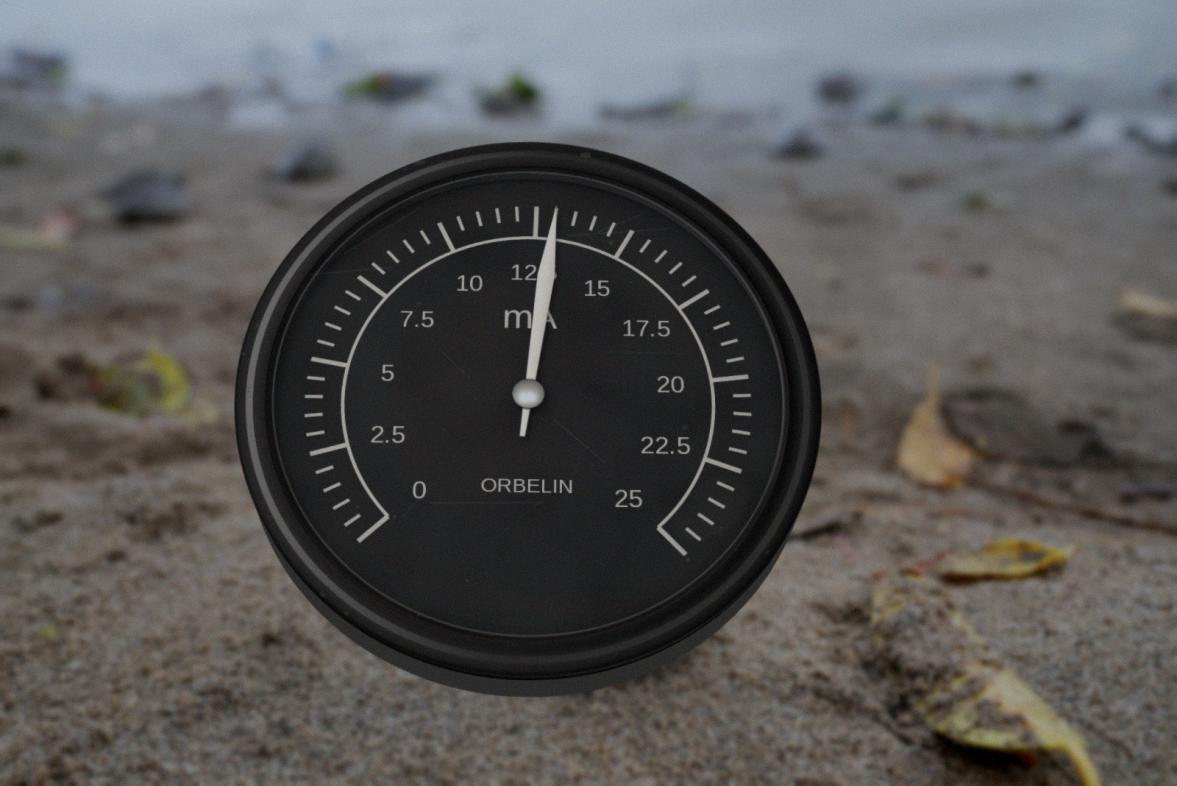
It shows 13 mA
